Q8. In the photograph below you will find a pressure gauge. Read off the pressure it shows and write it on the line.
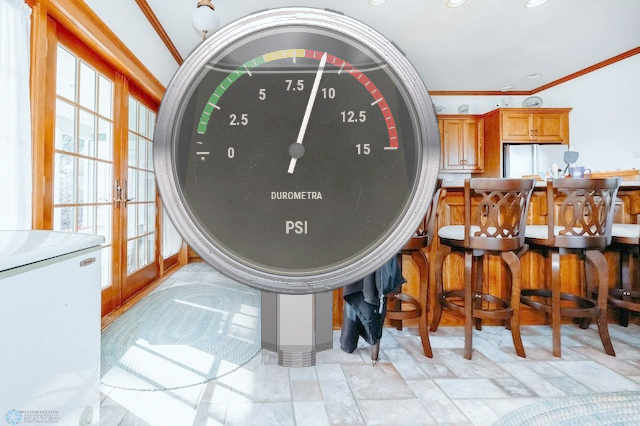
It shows 9 psi
